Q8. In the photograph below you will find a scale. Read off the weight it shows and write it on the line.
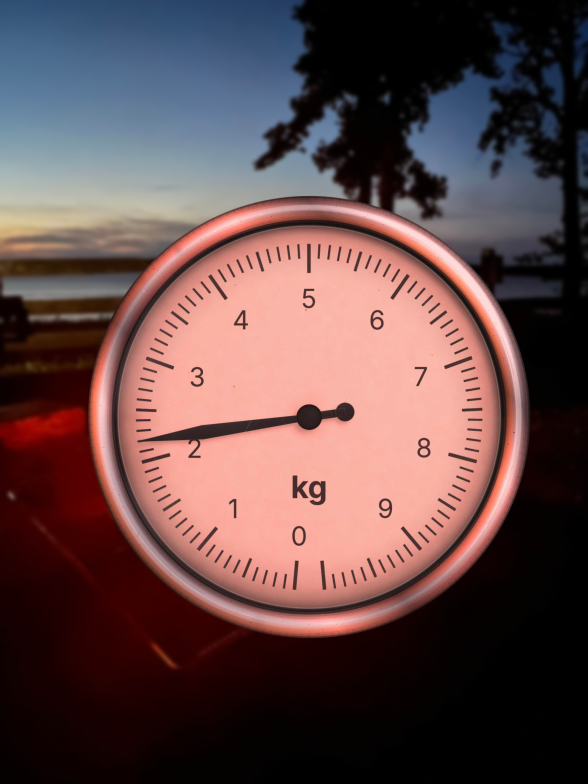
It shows 2.2 kg
